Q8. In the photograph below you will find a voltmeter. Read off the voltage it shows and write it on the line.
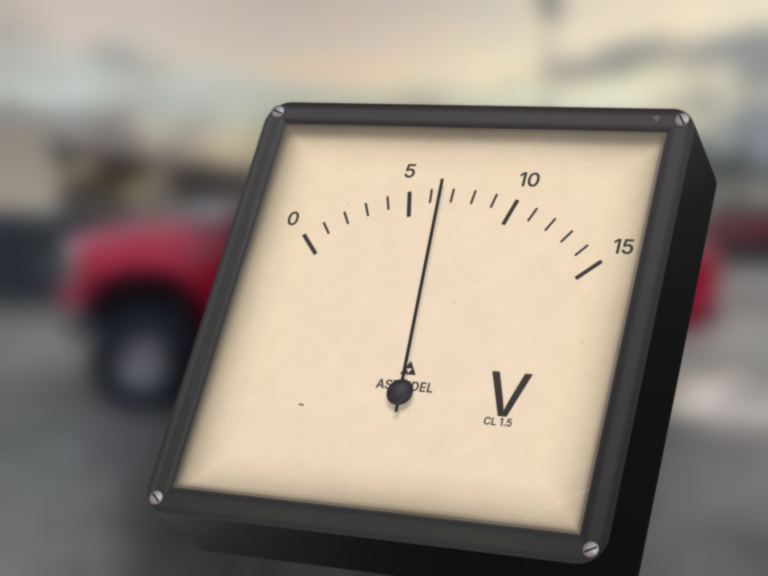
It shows 6.5 V
